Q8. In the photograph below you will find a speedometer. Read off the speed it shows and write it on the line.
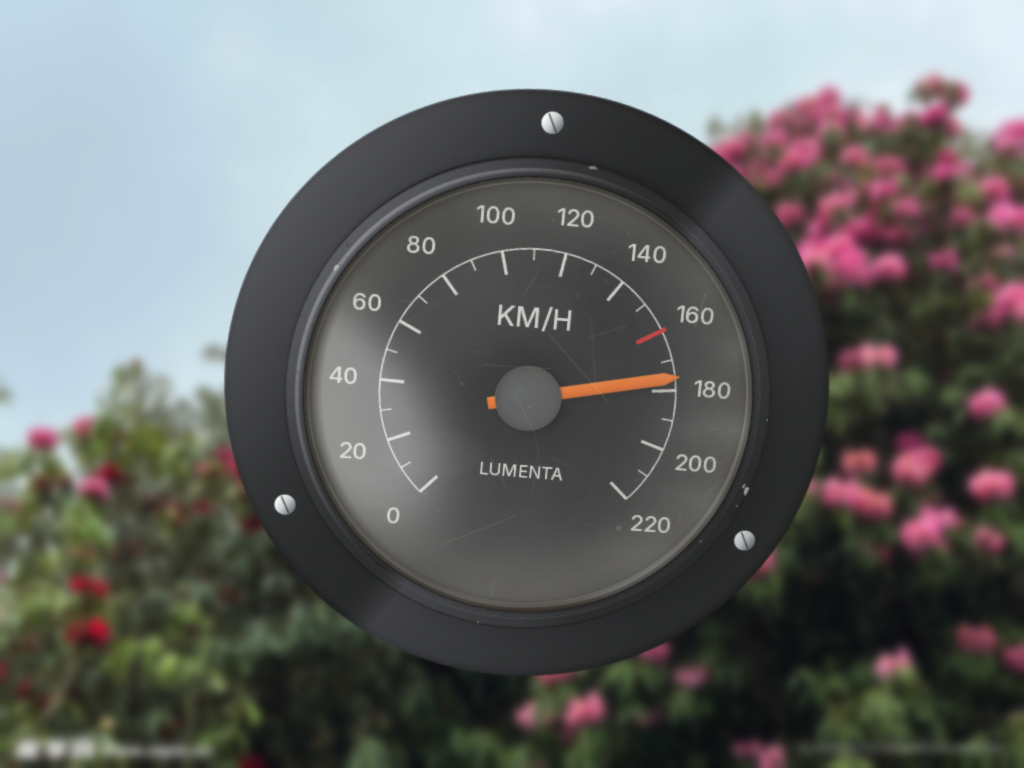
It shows 175 km/h
